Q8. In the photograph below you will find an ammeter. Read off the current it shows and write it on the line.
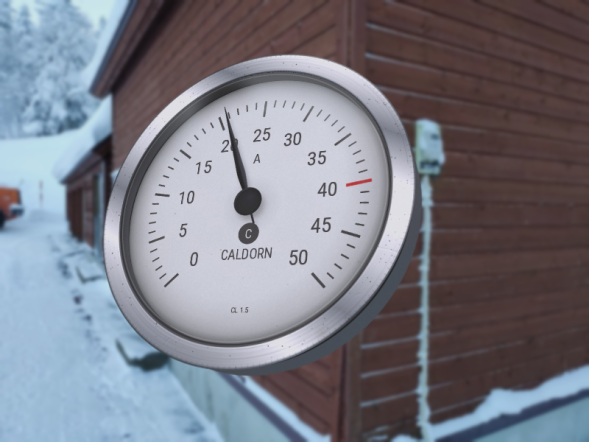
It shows 21 A
